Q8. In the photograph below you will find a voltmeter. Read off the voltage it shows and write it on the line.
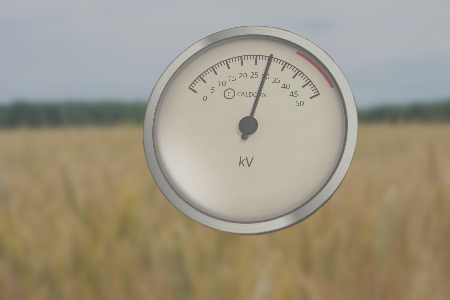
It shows 30 kV
